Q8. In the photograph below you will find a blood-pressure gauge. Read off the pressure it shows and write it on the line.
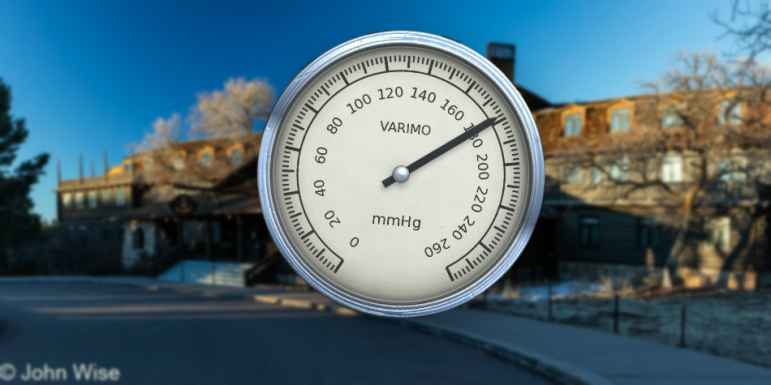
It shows 178 mmHg
